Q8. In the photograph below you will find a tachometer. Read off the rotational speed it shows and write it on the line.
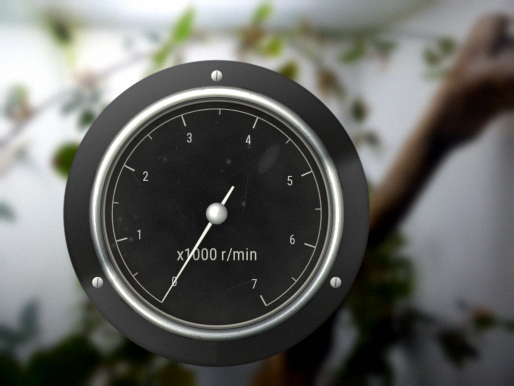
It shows 0 rpm
